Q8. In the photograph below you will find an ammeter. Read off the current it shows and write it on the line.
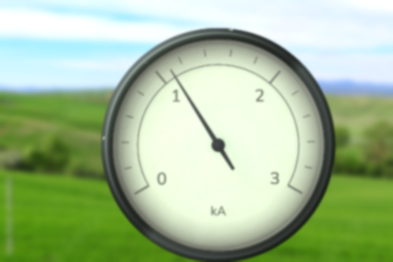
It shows 1.1 kA
